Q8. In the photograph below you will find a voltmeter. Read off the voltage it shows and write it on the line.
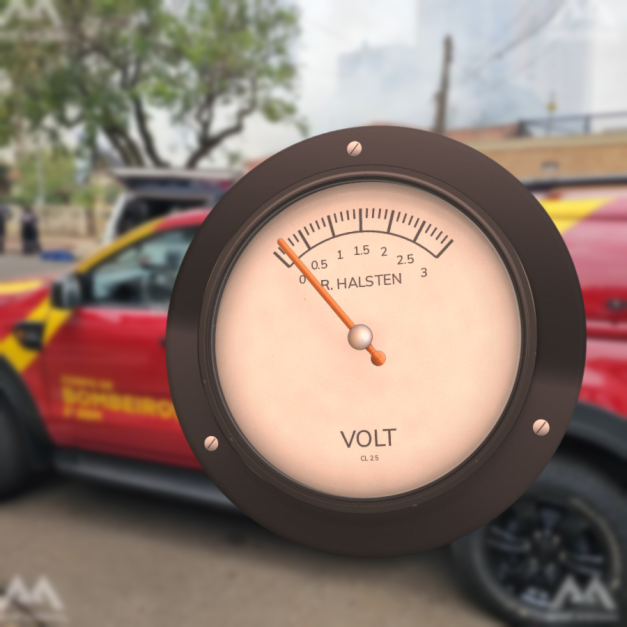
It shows 0.2 V
